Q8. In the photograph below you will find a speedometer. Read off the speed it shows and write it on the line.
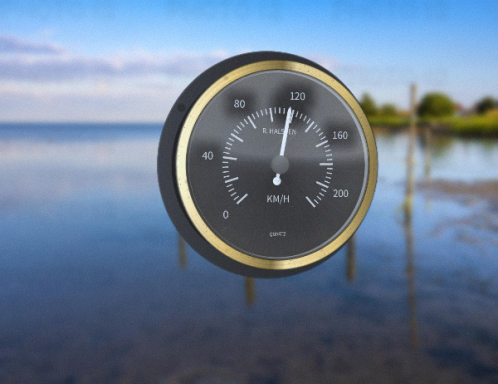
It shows 116 km/h
